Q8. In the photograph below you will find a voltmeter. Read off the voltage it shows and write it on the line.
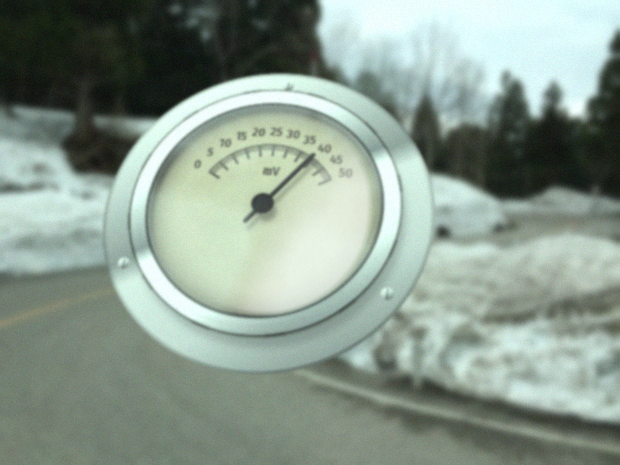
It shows 40 mV
